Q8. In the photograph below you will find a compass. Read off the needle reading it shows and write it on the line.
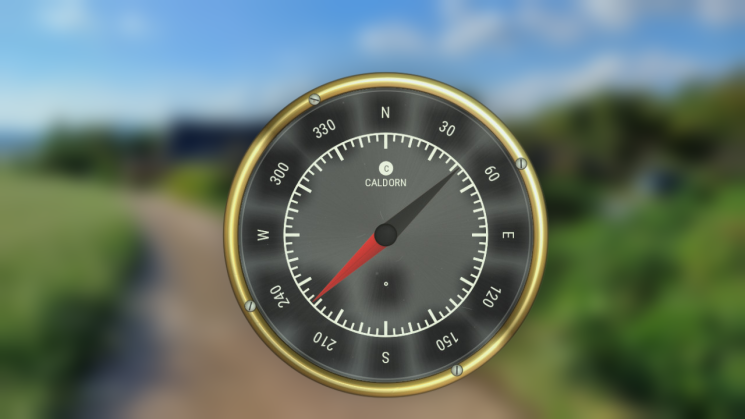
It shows 227.5 °
